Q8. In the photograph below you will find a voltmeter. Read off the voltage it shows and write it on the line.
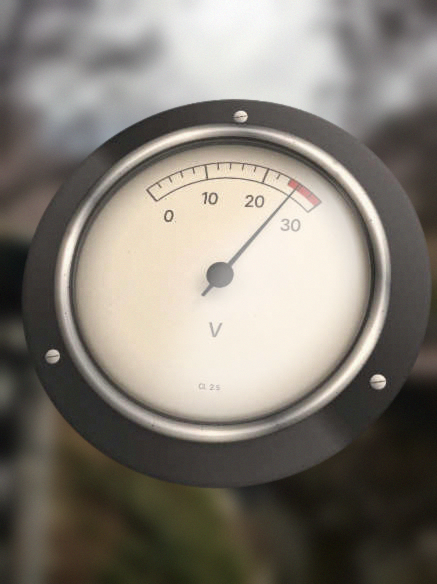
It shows 26 V
